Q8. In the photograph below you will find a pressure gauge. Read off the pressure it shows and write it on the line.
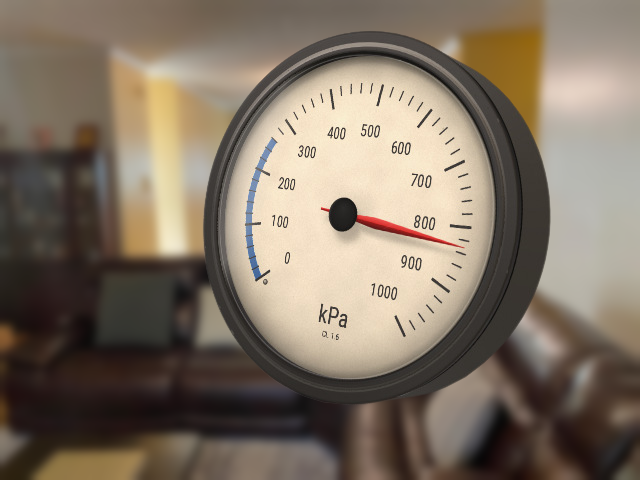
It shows 830 kPa
